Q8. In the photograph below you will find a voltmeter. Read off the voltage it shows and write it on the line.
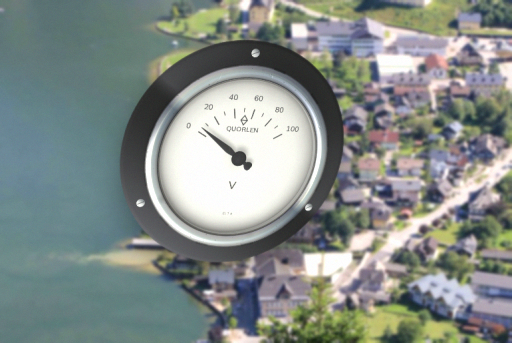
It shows 5 V
